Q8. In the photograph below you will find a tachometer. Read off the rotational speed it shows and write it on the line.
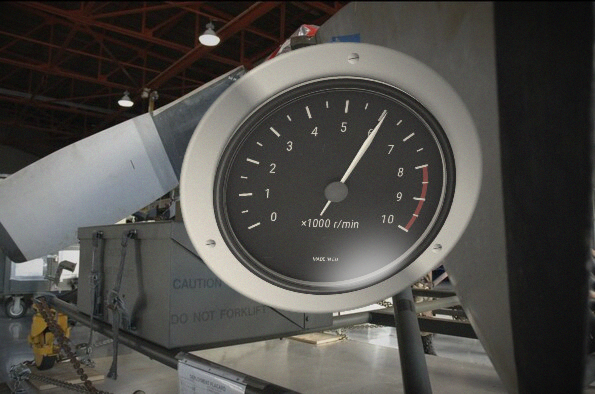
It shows 6000 rpm
